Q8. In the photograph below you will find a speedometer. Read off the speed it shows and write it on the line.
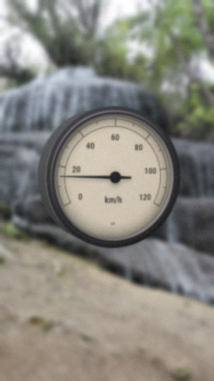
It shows 15 km/h
